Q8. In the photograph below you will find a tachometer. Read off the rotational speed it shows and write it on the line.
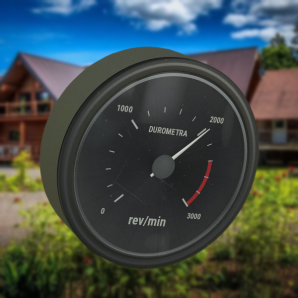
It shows 2000 rpm
